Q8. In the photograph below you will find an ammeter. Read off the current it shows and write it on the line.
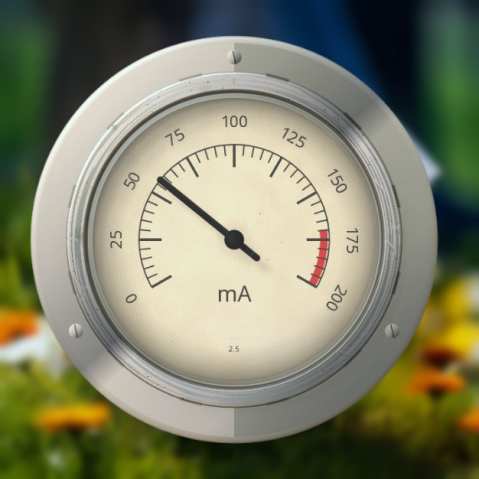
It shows 57.5 mA
